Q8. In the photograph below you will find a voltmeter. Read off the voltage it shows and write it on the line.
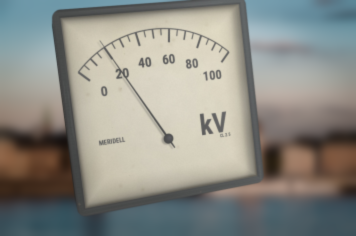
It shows 20 kV
